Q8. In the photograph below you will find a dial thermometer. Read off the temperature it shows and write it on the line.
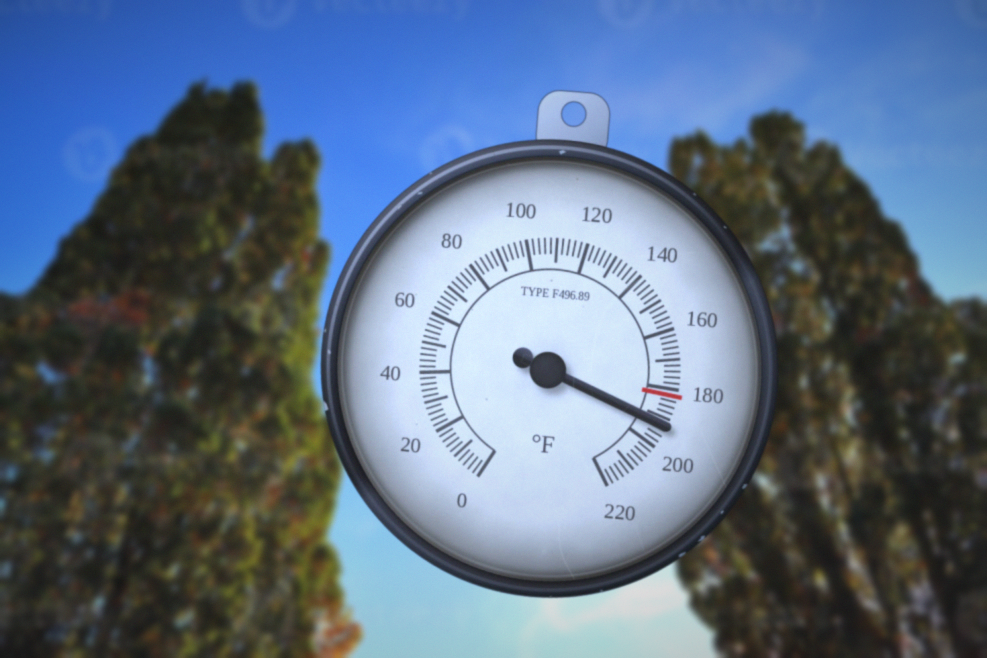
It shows 192 °F
